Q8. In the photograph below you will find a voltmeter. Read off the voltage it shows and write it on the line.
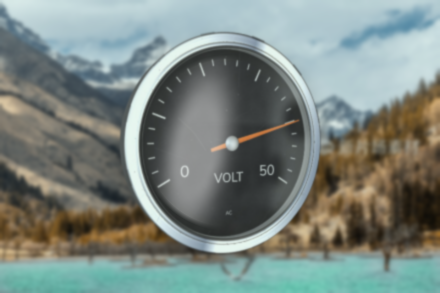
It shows 40 V
